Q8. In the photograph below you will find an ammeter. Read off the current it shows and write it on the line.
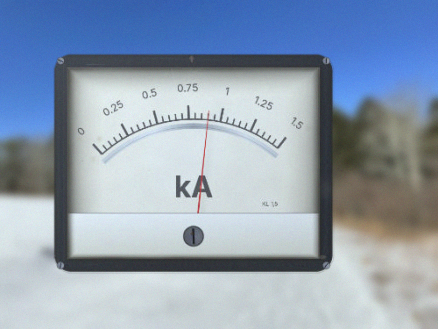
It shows 0.9 kA
